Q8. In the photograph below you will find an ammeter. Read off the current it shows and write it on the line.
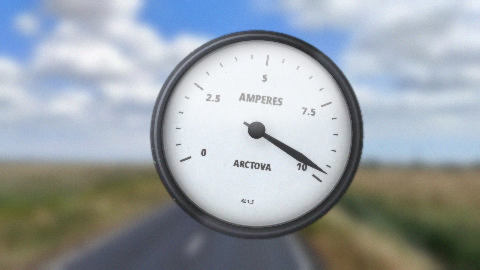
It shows 9.75 A
